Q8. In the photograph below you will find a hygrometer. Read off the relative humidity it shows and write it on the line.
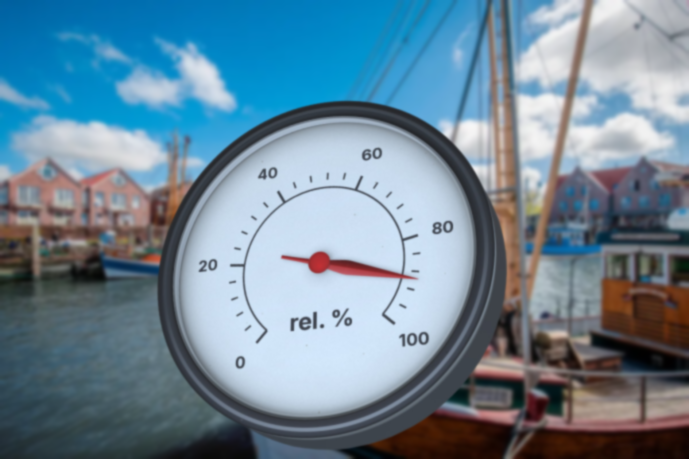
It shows 90 %
